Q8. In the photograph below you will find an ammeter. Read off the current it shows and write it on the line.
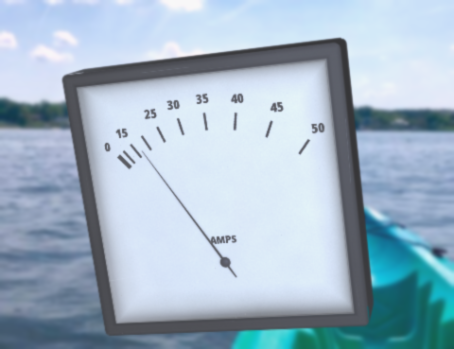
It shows 17.5 A
